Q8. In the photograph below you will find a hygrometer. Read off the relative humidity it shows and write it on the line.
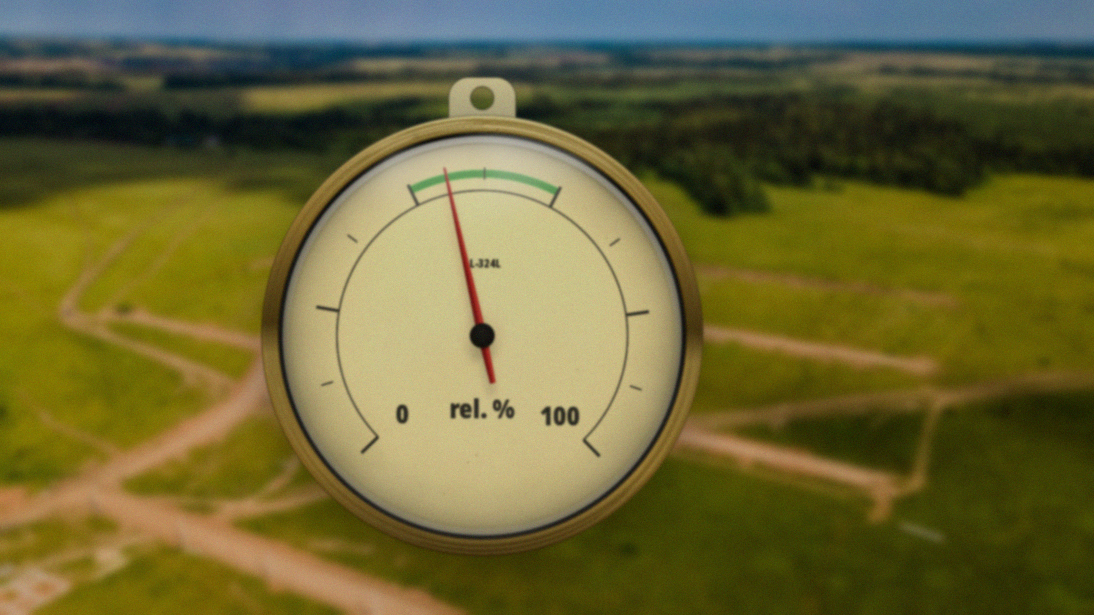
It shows 45 %
